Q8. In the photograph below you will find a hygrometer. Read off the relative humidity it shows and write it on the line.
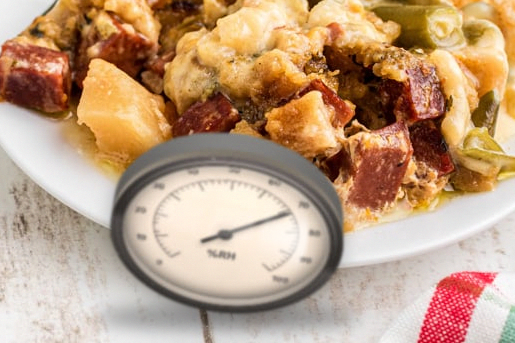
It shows 70 %
